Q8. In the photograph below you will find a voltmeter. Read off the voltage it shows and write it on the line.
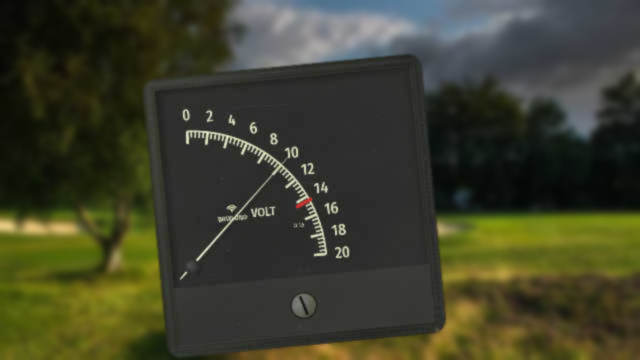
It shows 10 V
